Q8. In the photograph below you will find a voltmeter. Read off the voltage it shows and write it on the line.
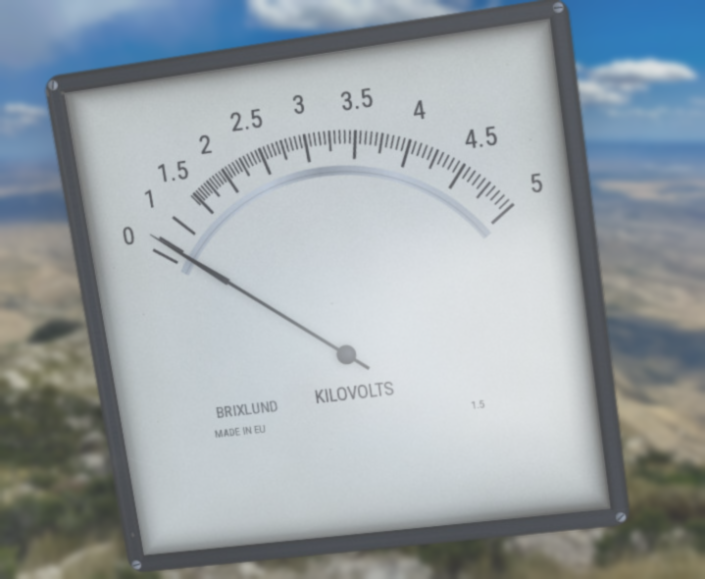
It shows 0.5 kV
